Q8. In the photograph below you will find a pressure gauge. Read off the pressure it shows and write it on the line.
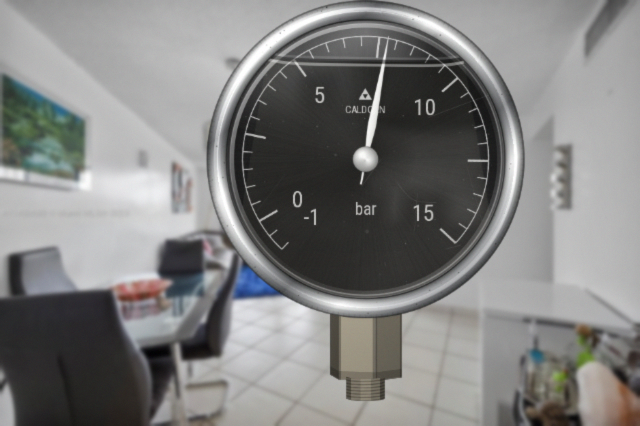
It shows 7.75 bar
